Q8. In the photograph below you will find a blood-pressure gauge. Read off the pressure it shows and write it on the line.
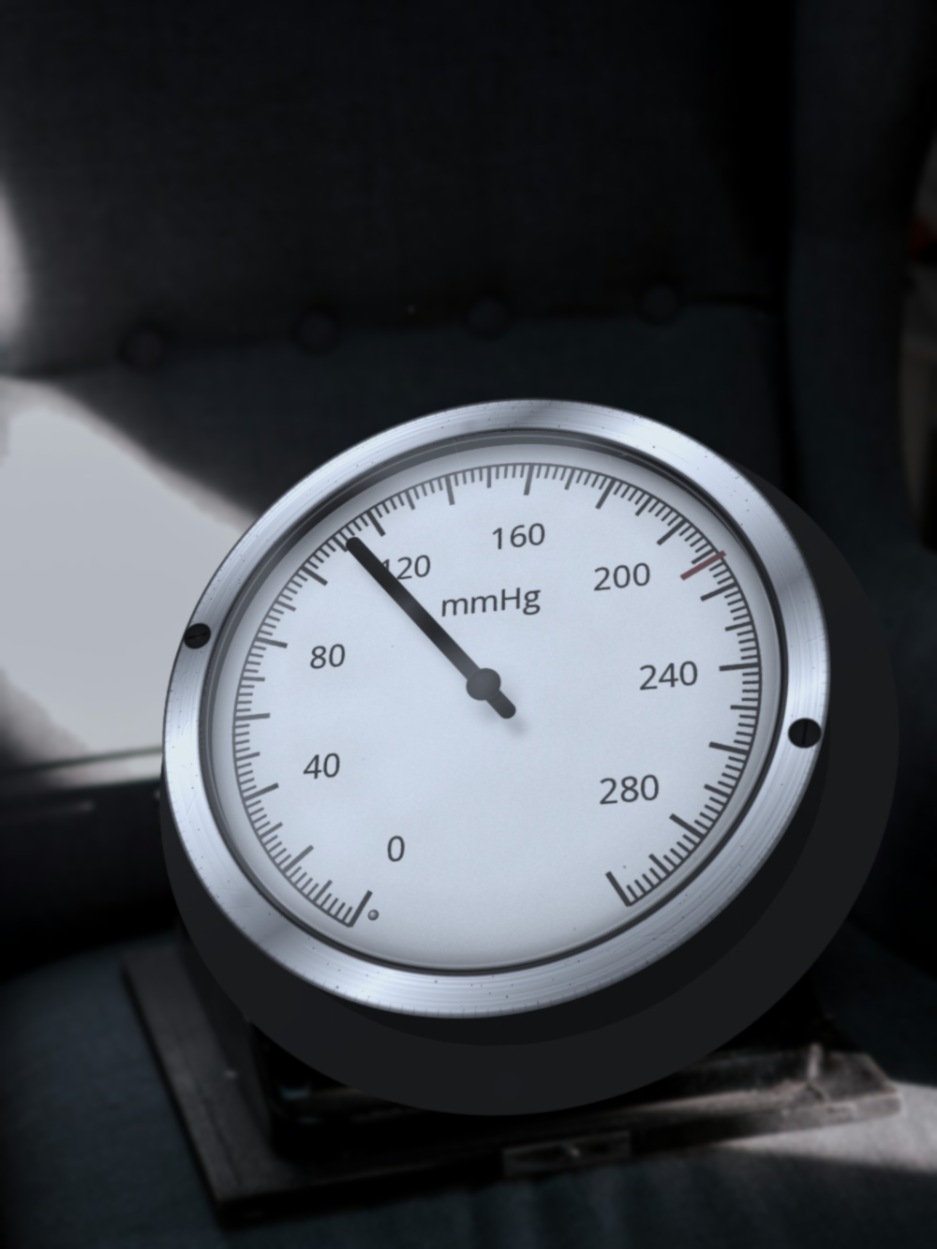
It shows 112 mmHg
